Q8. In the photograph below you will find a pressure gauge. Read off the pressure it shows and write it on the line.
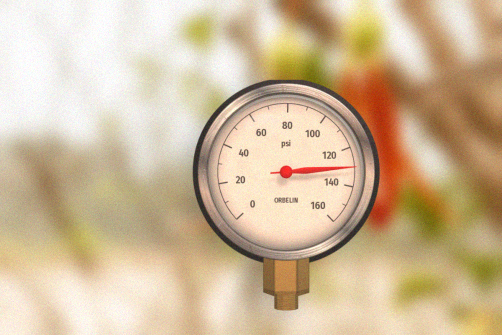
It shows 130 psi
